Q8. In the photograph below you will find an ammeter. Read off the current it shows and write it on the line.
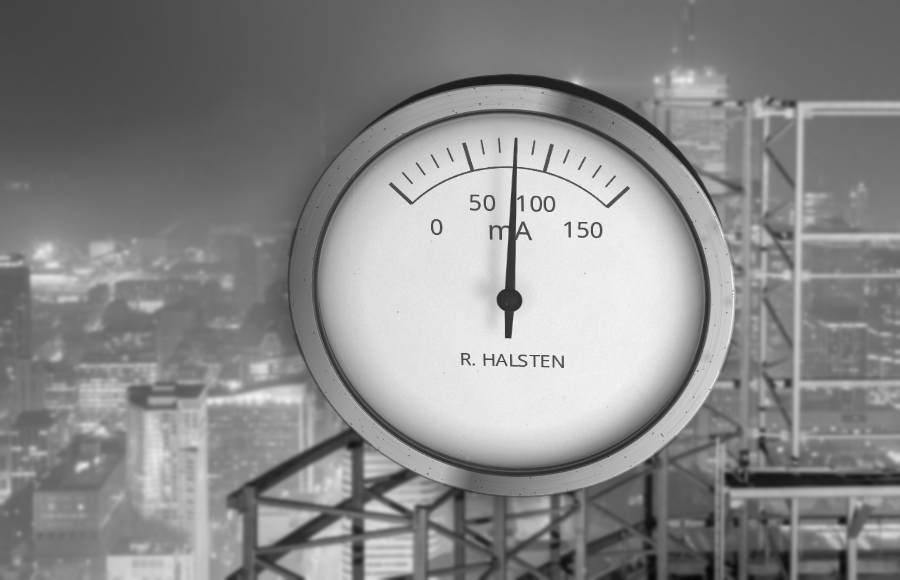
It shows 80 mA
